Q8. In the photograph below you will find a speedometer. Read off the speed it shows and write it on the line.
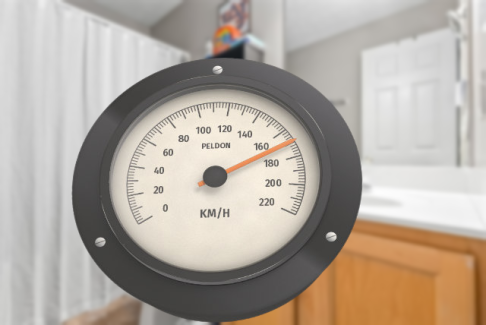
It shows 170 km/h
